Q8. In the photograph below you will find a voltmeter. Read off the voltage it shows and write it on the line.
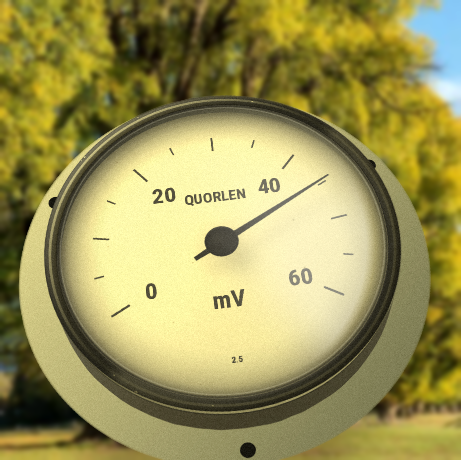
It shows 45 mV
